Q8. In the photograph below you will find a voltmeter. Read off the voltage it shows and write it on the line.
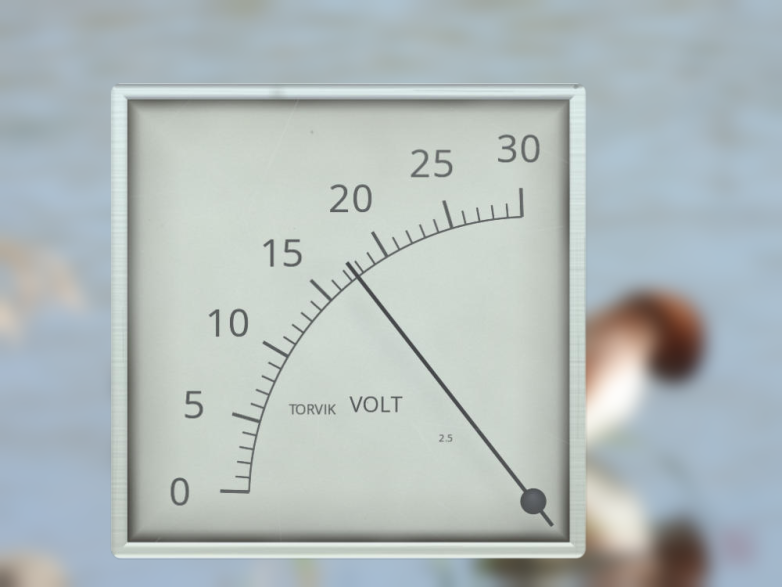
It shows 17.5 V
